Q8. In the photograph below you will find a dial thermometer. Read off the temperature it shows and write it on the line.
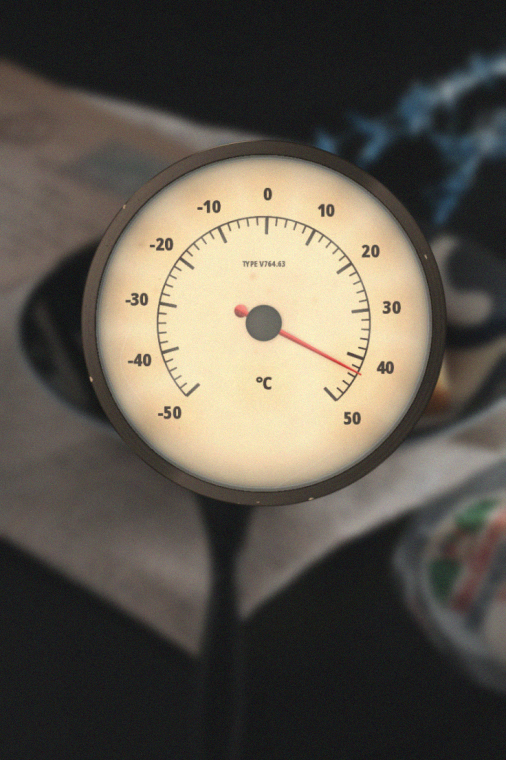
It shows 43 °C
